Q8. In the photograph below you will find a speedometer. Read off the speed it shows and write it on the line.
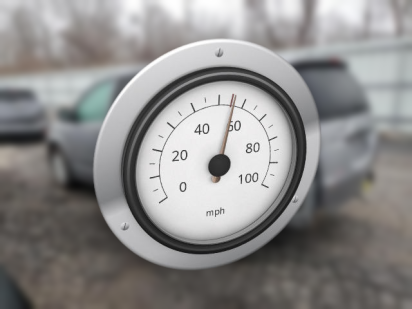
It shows 55 mph
